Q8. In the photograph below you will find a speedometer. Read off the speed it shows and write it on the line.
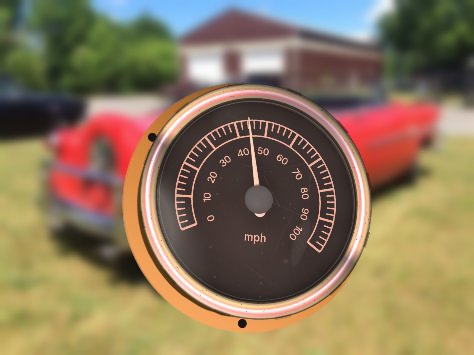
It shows 44 mph
